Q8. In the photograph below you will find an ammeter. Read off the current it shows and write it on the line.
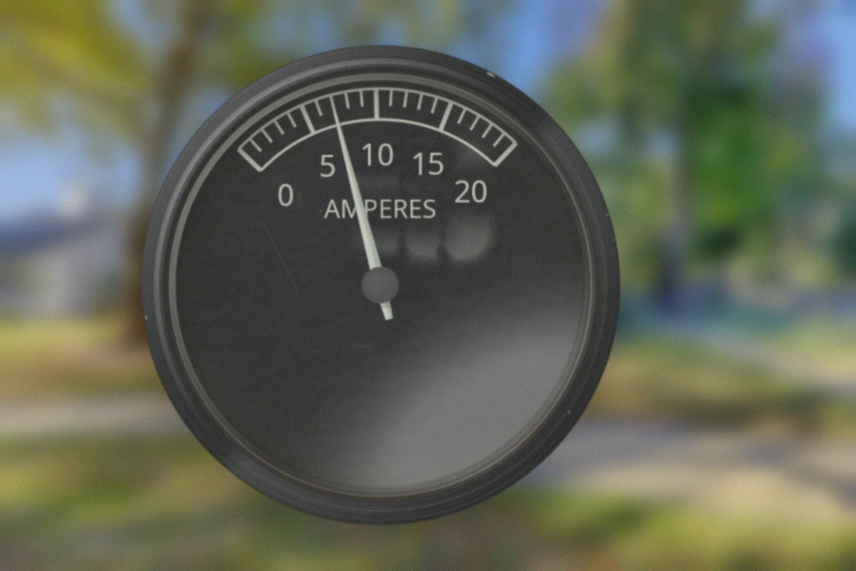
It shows 7 A
